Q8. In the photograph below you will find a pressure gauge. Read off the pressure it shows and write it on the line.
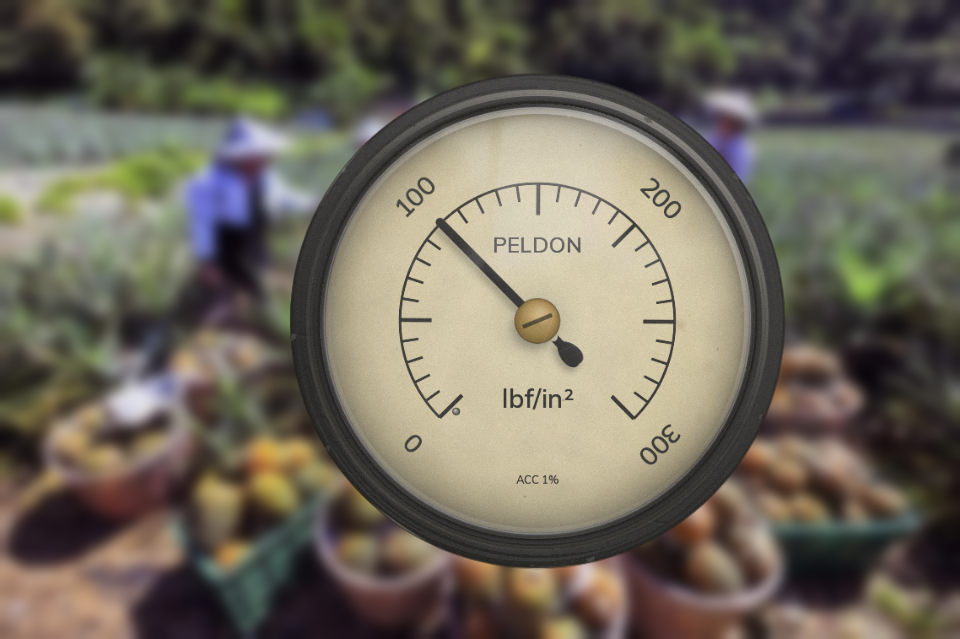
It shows 100 psi
